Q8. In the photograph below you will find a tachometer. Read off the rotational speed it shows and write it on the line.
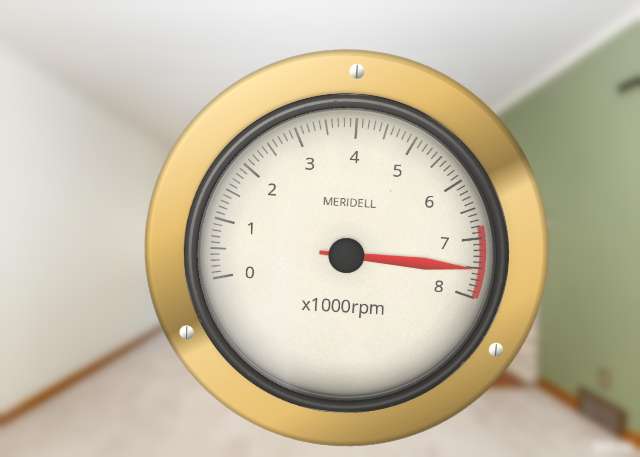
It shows 7500 rpm
